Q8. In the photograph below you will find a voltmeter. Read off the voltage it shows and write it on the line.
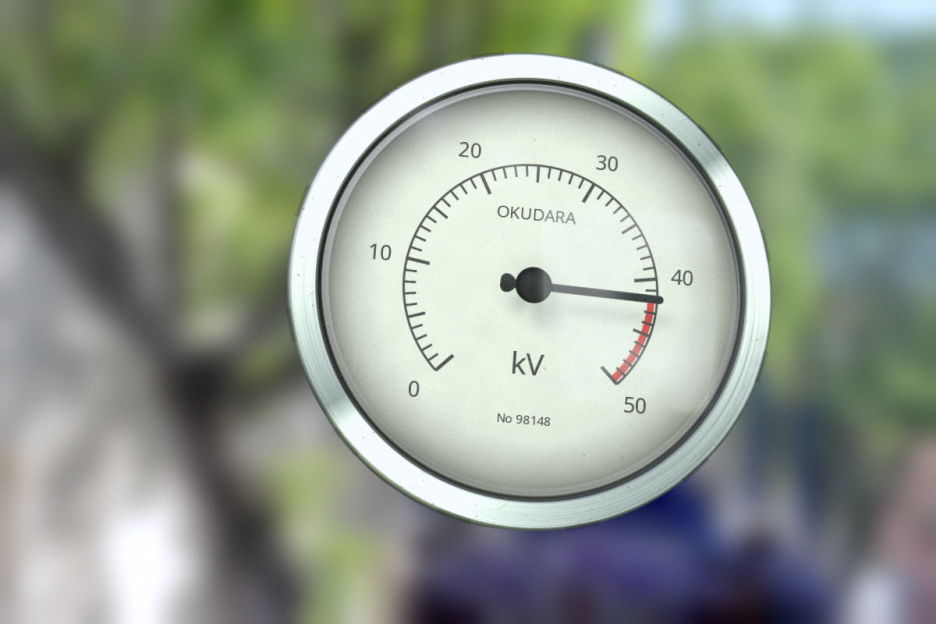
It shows 42 kV
